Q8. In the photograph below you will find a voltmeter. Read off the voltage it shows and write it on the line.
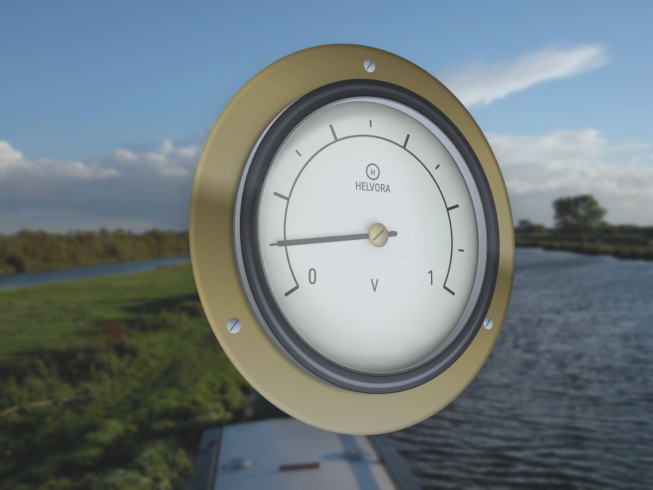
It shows 0.1 V
